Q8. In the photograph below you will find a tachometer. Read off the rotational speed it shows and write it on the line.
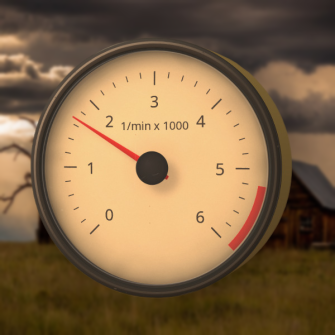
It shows 1700 rpm
